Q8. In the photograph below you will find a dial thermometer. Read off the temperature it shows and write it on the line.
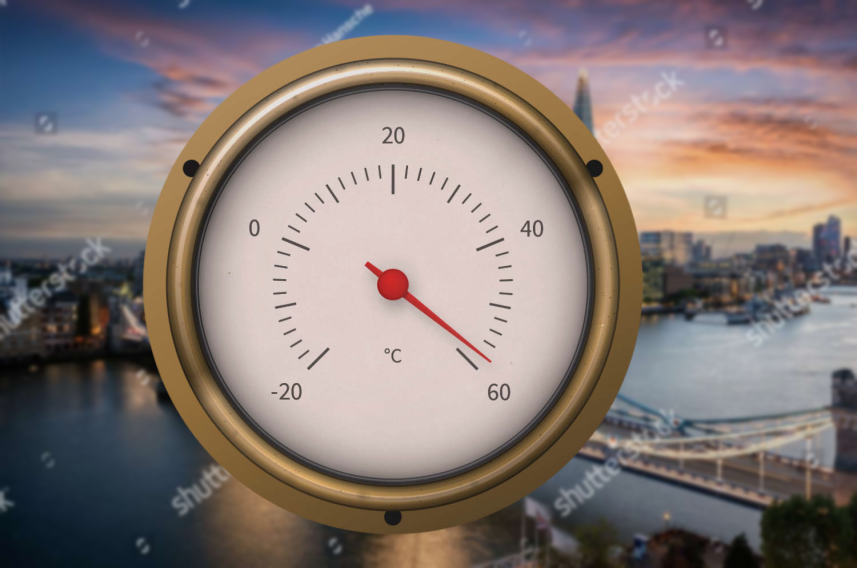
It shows 58 °C
